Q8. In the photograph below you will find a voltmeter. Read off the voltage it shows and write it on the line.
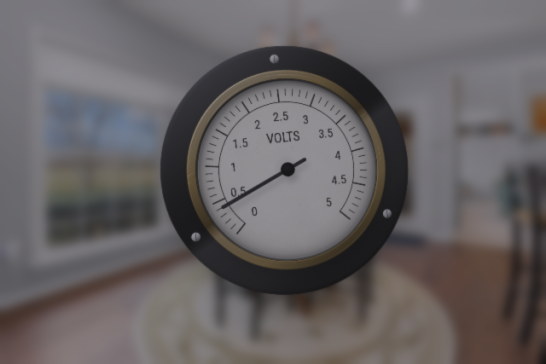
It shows 0.4 V
